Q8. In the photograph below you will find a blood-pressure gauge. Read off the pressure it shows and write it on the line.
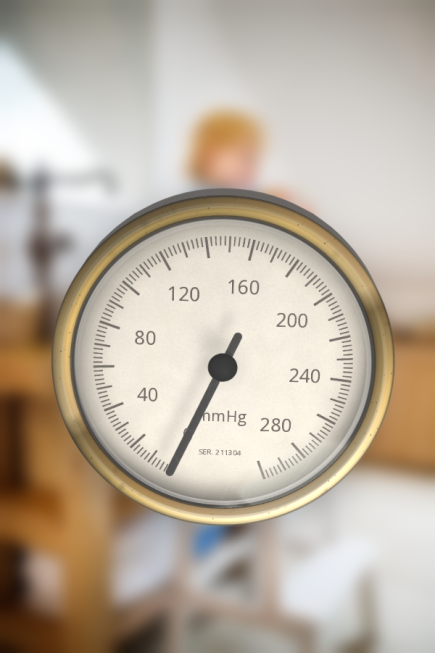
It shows 0 mmHg
